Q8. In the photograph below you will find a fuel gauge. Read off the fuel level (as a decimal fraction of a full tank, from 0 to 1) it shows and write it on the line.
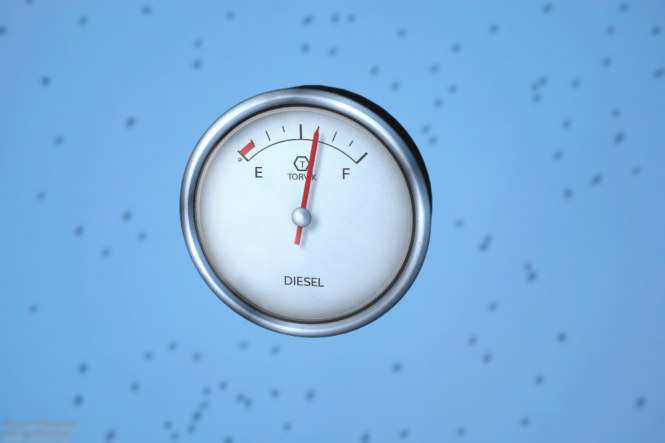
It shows 0.625
